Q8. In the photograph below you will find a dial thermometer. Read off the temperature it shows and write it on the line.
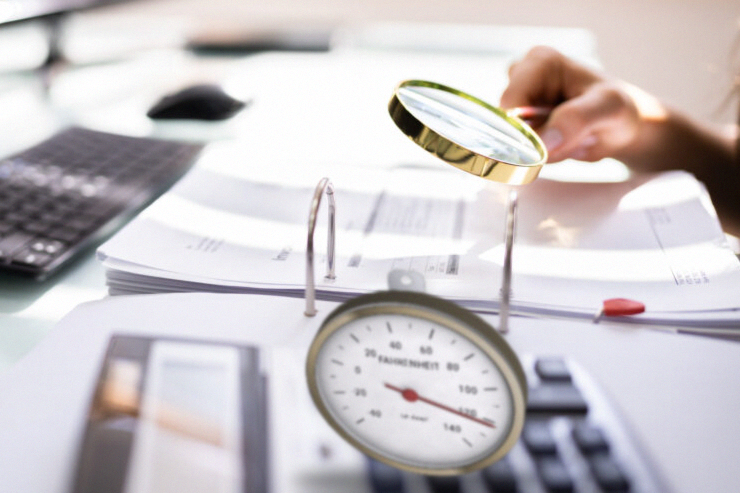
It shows 120 °F
